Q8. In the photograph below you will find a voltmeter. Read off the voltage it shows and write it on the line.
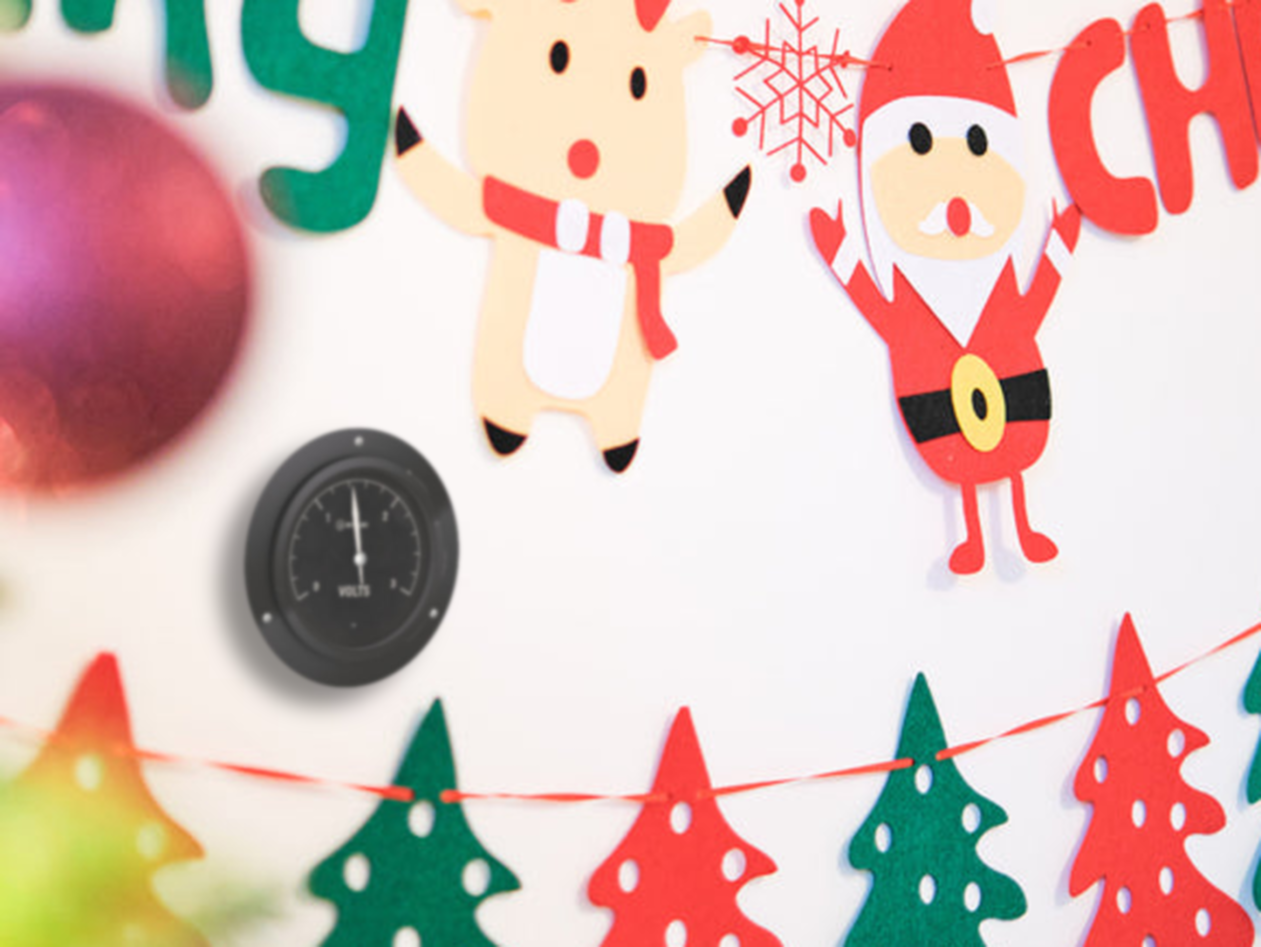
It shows 1.4 V
